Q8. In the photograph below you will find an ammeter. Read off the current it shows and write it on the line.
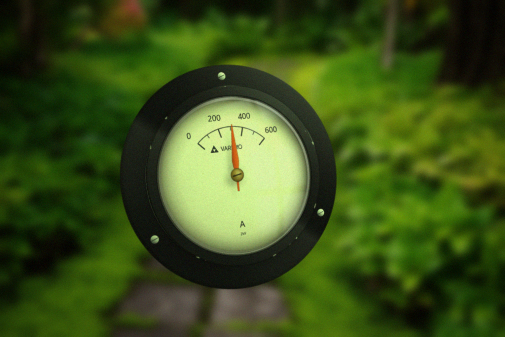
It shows 300 A
